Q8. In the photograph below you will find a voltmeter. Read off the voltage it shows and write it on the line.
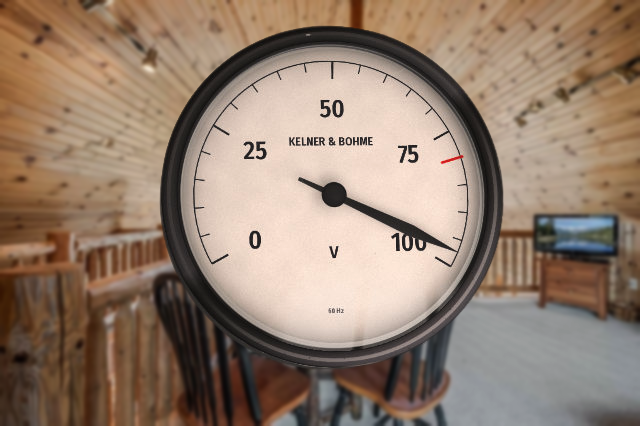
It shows 97.5 V
